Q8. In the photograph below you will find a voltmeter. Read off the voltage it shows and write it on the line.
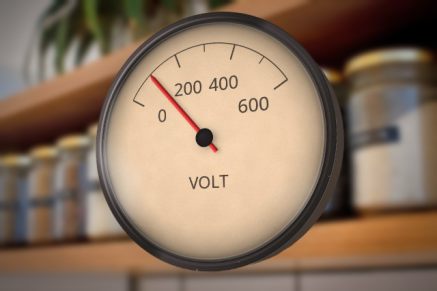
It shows 100 V
